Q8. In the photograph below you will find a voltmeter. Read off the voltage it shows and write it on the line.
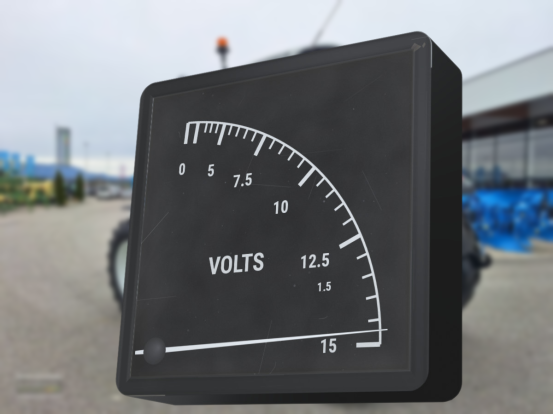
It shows 14.75 V
